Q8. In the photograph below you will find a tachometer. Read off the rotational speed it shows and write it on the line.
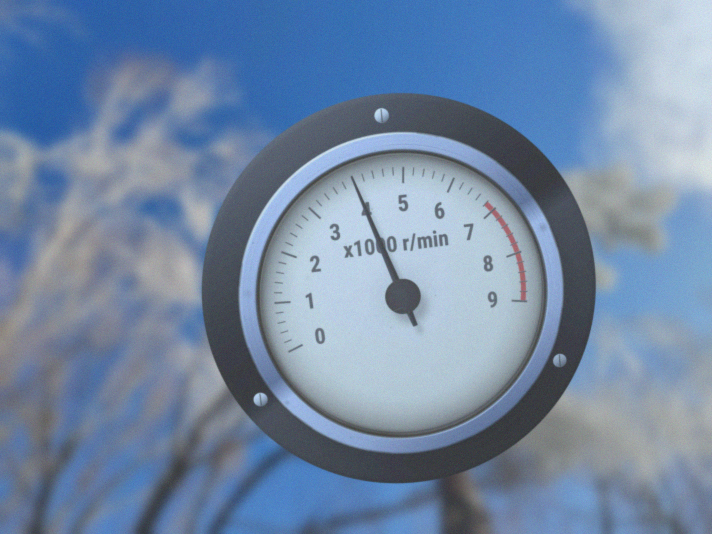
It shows 4000 rpm
